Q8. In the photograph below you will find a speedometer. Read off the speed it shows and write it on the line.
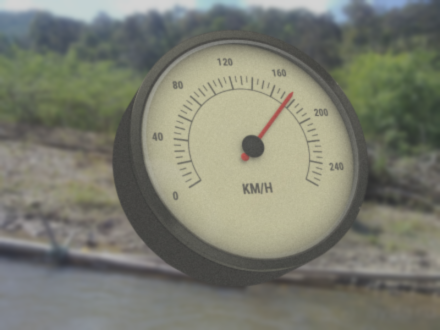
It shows 175 km/h
